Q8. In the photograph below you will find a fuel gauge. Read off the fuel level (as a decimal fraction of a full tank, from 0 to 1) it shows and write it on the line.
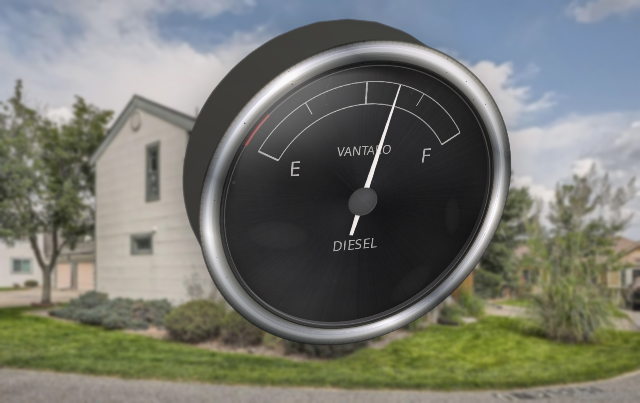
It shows 0.625
